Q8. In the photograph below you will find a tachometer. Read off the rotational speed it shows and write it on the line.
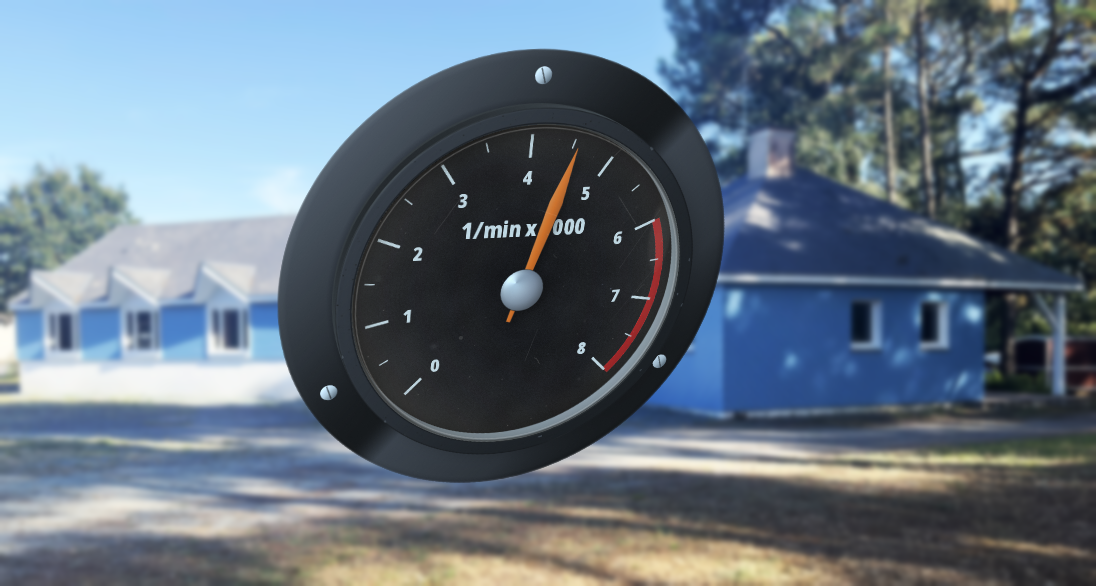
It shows 4500 rpm
